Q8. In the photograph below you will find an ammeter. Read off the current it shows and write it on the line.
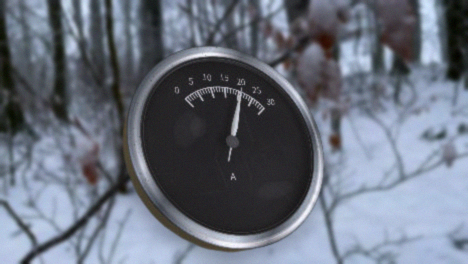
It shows 20 A
